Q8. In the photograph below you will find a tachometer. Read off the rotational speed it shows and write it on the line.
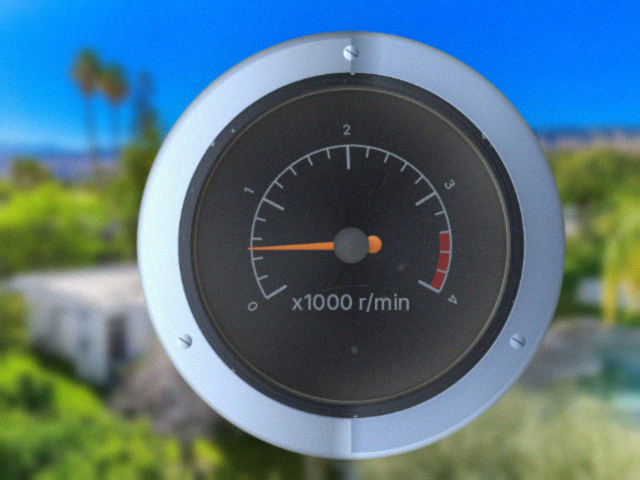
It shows 500 rpm
